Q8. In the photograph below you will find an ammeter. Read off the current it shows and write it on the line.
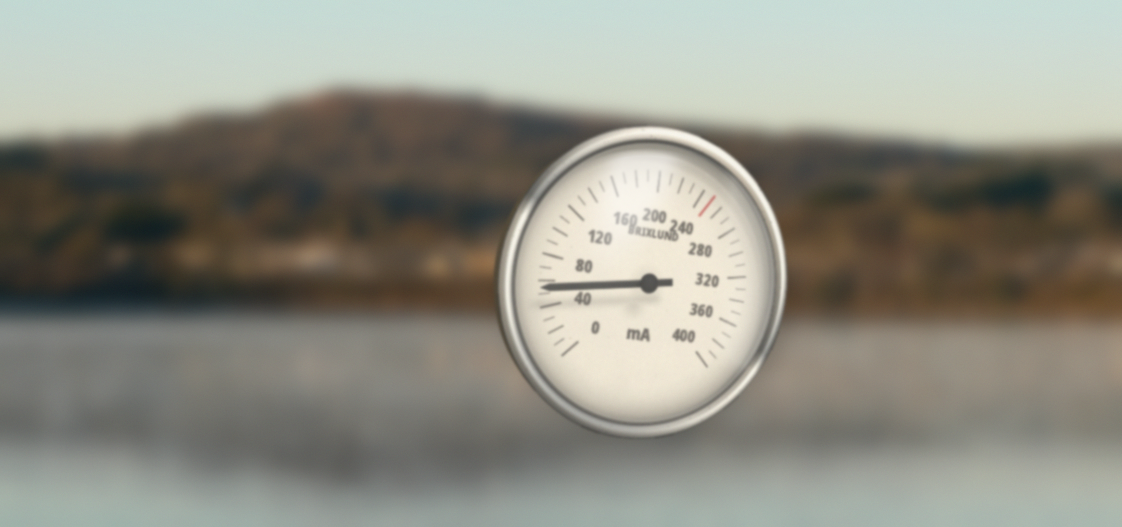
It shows 55 mA
